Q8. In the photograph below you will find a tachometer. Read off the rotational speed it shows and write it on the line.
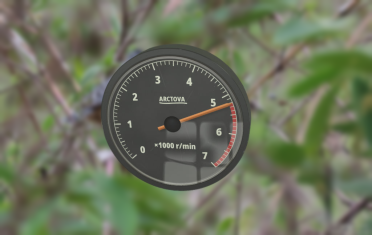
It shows 5200 rpm
